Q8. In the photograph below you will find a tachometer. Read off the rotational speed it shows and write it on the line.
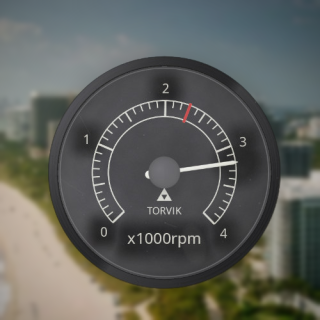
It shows 3200 rpm
